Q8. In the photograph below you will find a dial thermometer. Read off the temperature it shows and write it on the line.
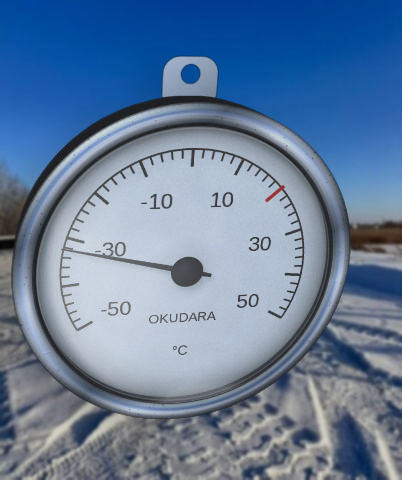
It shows -32 °C
